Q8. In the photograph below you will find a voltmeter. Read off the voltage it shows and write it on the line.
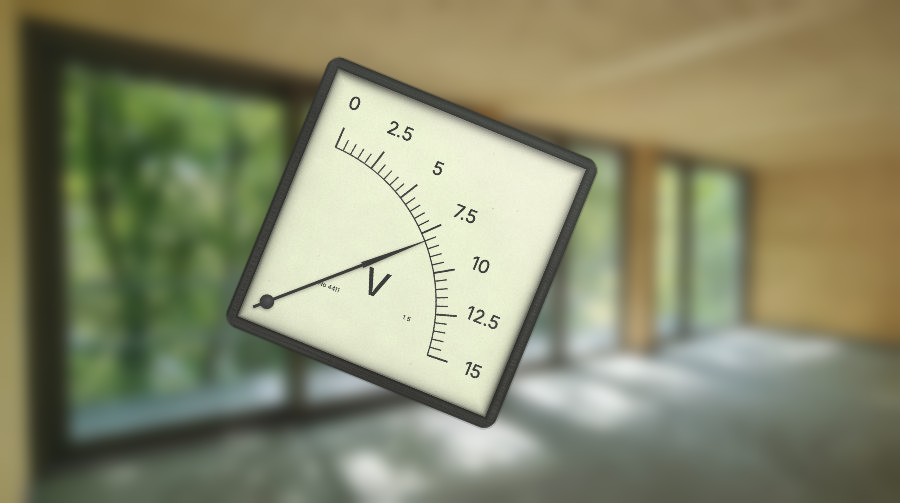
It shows 8 V
